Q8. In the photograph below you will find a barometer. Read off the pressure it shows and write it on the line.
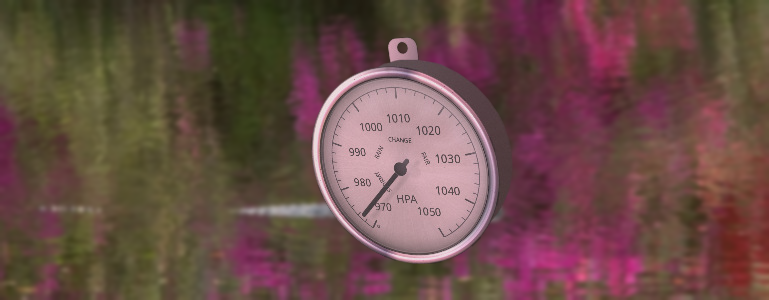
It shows 973 hPa
